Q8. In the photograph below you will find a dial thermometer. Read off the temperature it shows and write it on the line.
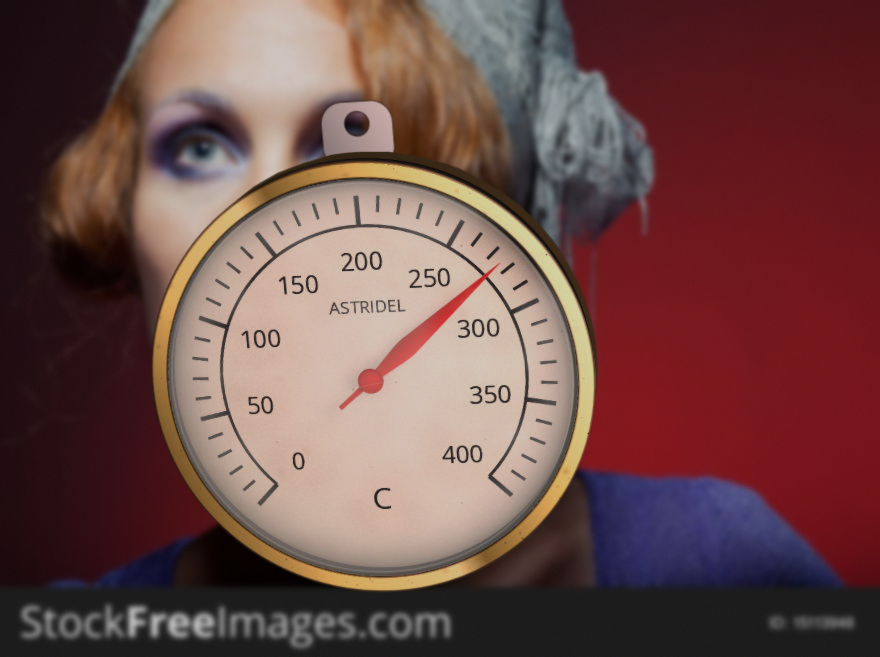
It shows 275 °C
